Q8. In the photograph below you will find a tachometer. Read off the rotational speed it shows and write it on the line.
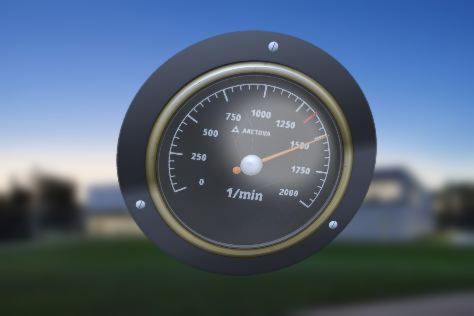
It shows 1500 rpm
